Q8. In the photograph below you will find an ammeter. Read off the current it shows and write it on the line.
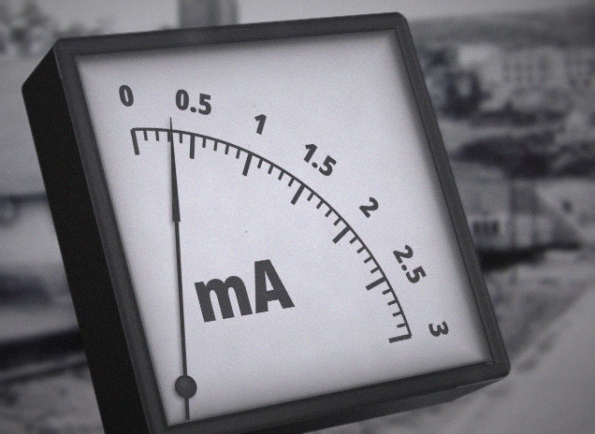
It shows 0.3 mA
